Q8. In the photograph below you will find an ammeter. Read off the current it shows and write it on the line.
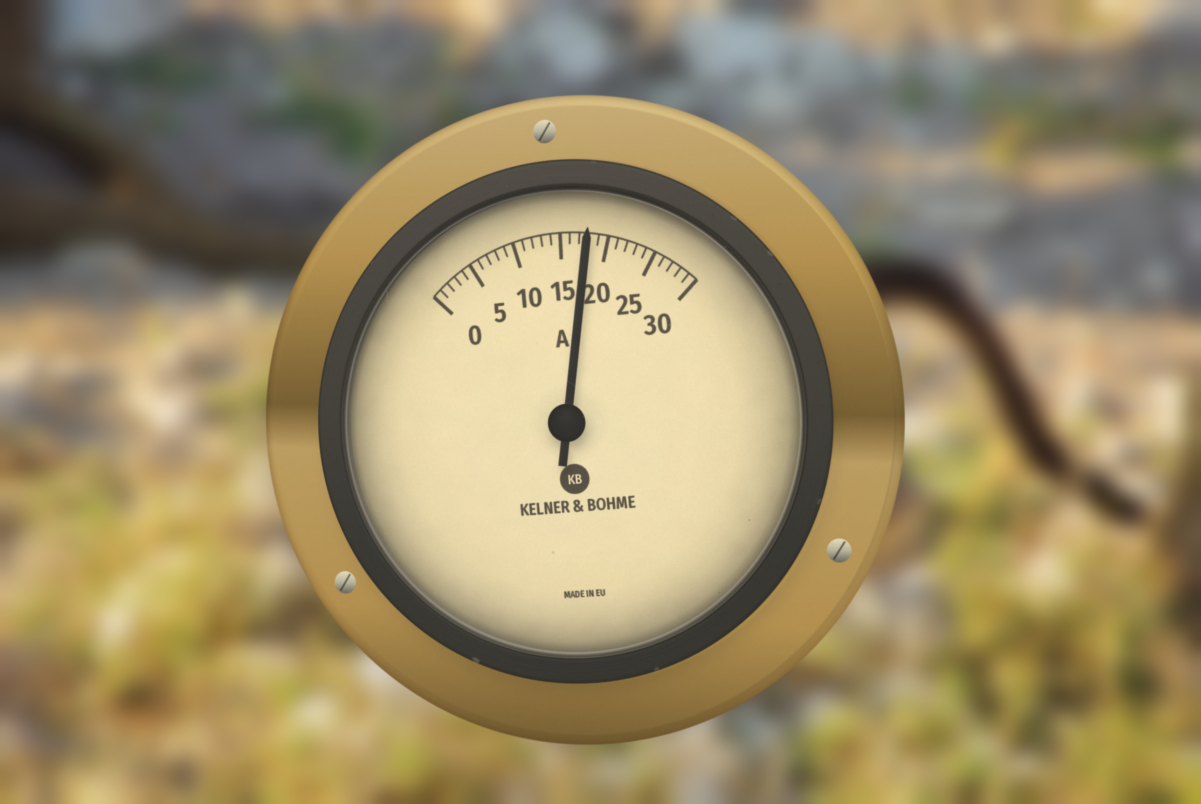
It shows 18 A
